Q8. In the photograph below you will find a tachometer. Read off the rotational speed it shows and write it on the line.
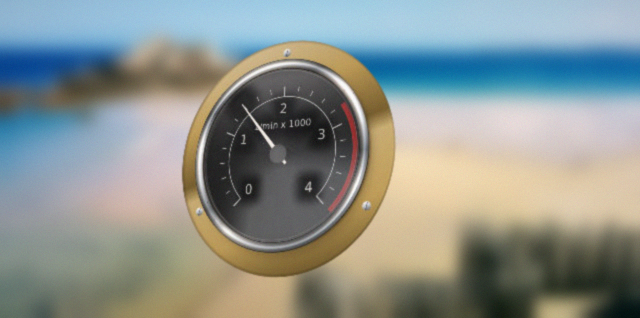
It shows 1400 rpm
